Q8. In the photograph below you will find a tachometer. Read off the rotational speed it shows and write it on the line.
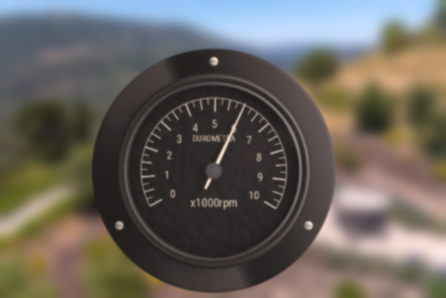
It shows 6000 rpm
